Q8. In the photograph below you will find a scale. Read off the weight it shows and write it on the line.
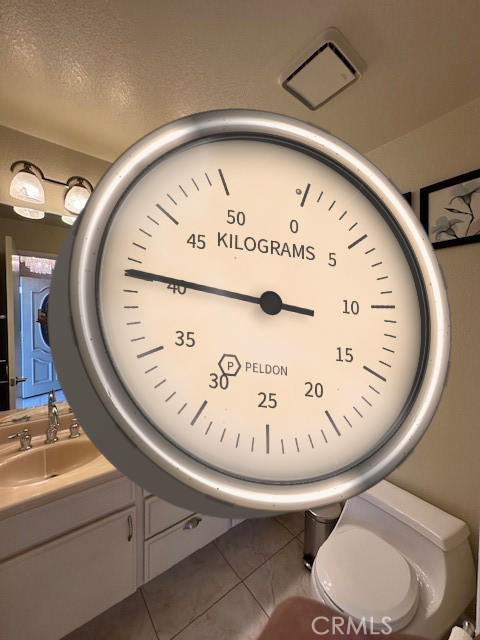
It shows 40 kg
